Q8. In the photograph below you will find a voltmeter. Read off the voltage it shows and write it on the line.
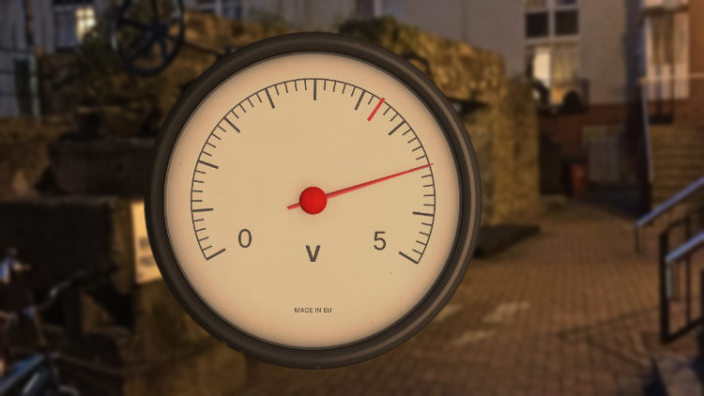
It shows 4 V
